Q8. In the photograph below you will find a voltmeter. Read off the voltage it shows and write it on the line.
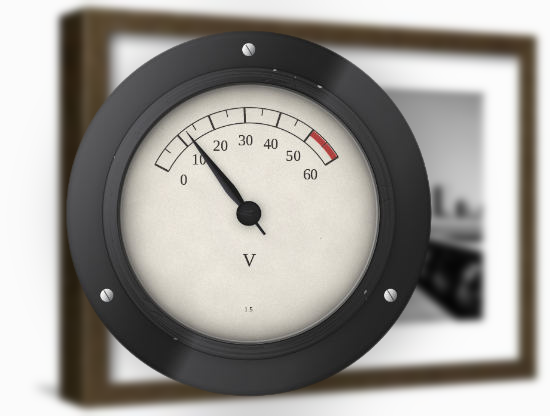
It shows 12.5 V
